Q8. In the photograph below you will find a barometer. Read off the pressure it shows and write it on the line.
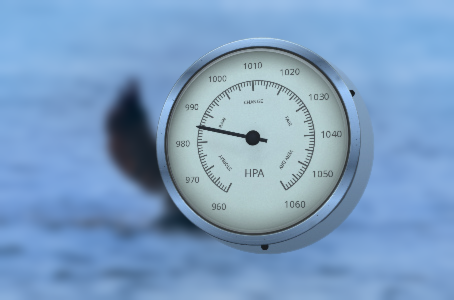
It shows 985 hPa
